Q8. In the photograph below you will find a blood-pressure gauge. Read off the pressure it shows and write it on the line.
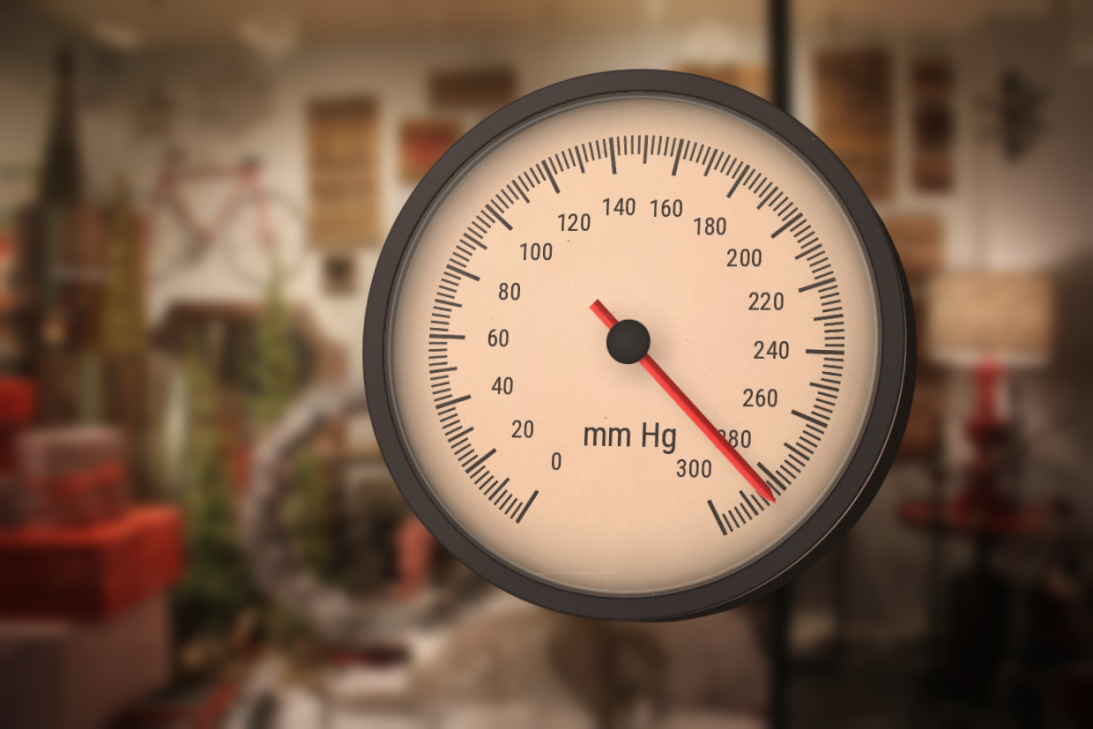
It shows 284 mmHg
